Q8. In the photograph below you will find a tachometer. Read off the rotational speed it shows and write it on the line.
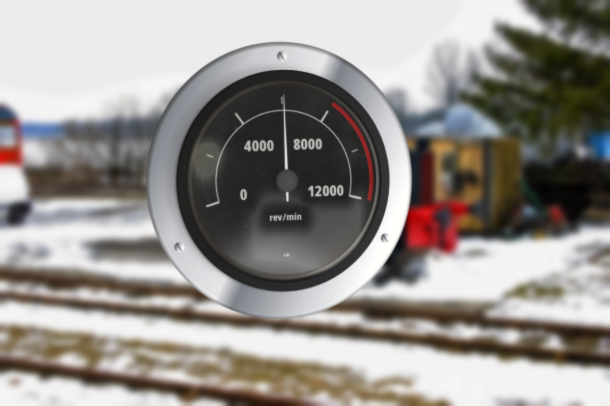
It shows 6000 rpm
